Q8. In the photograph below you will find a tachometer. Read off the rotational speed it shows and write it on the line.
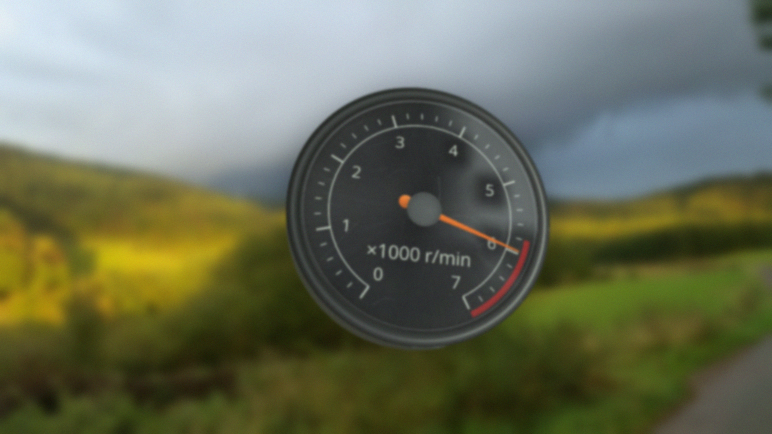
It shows 6000 rpm
